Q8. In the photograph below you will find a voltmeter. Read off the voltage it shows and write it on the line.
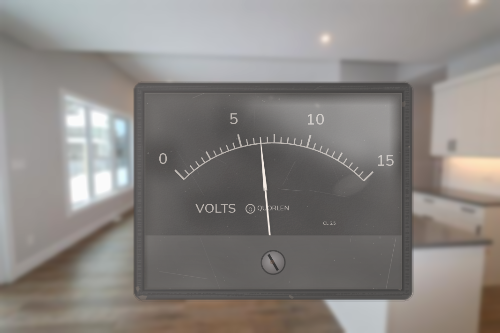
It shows 6.5 V
